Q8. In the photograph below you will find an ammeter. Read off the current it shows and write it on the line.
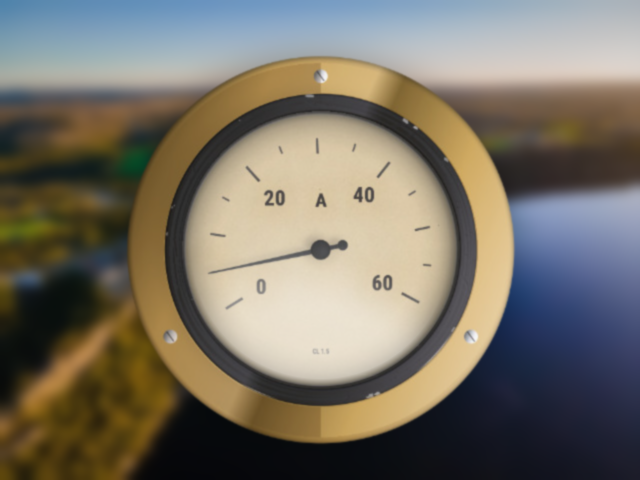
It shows 5 A
